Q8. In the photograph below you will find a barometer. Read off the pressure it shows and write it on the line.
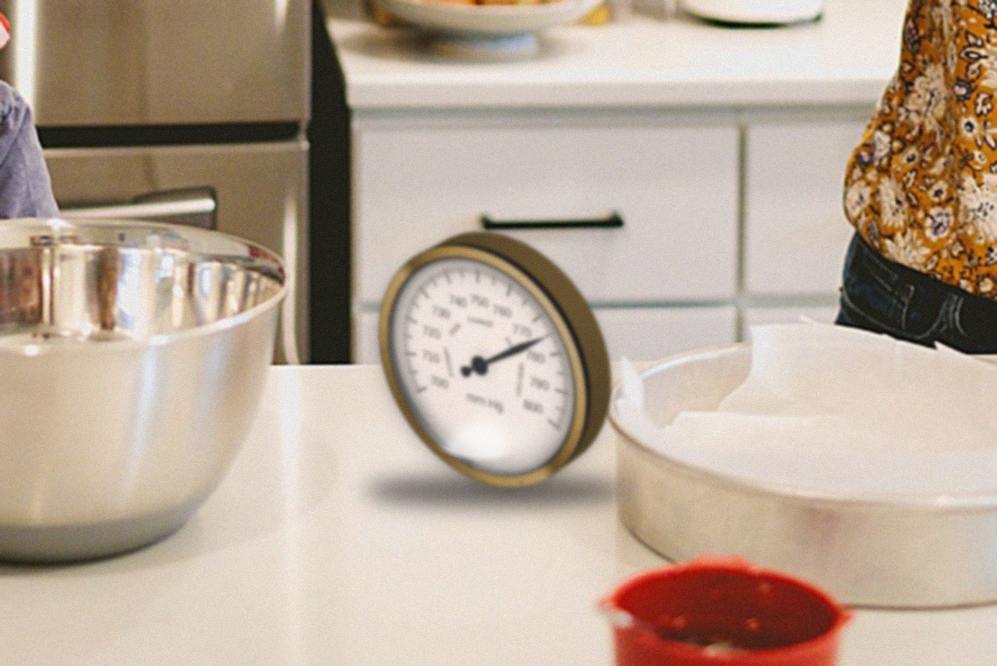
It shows 775 mmHg
